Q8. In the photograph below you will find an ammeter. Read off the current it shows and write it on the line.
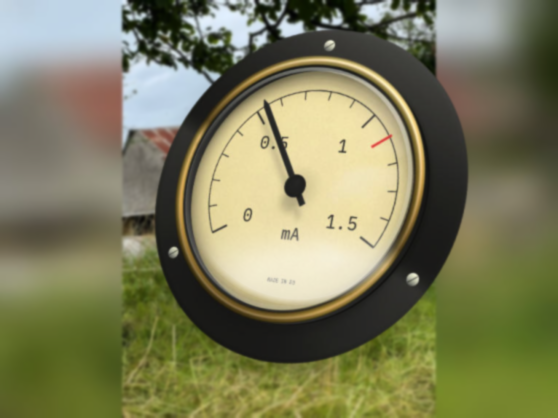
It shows 0.55 mA
